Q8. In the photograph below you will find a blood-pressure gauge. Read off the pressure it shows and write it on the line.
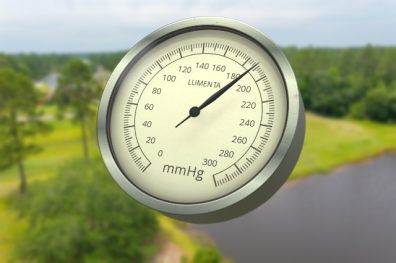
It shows 190 mmHg
